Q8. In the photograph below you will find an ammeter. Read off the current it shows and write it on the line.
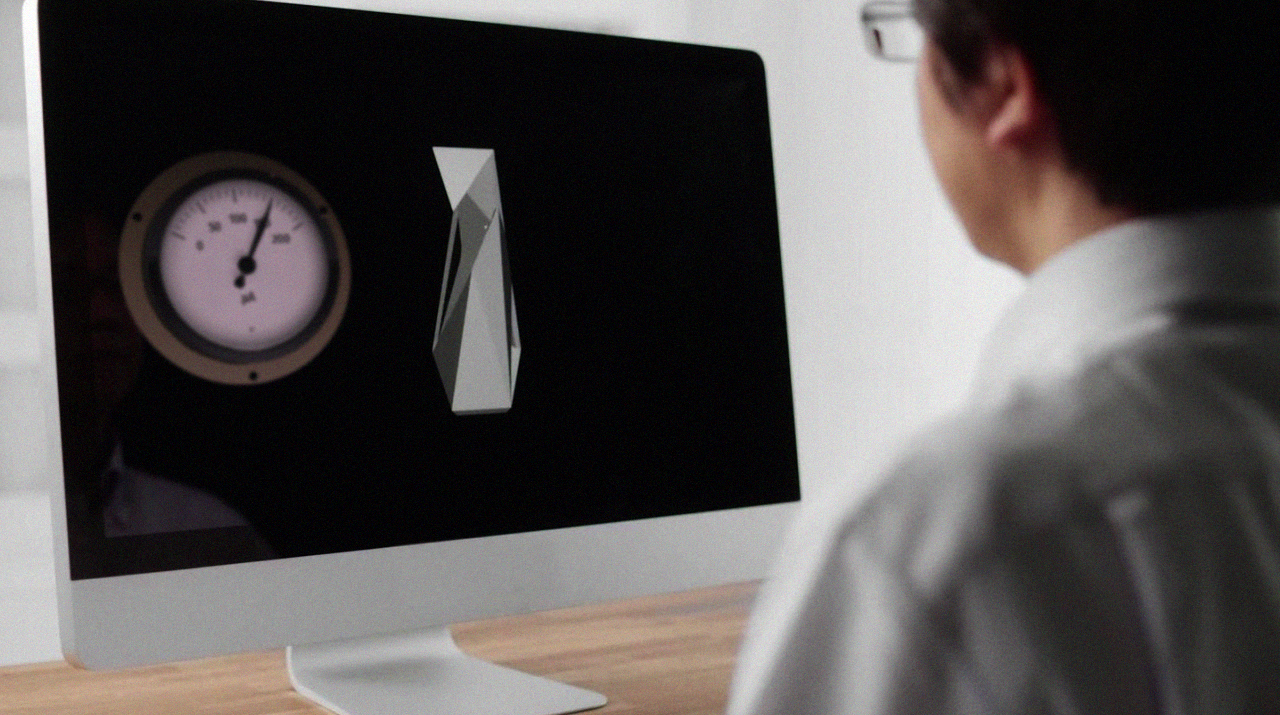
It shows 150 µA
